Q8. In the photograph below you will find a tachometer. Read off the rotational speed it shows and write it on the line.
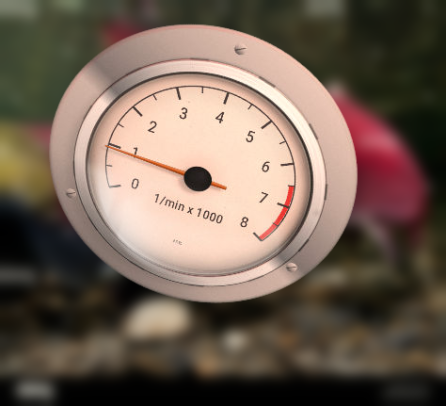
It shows 1000 rpm
